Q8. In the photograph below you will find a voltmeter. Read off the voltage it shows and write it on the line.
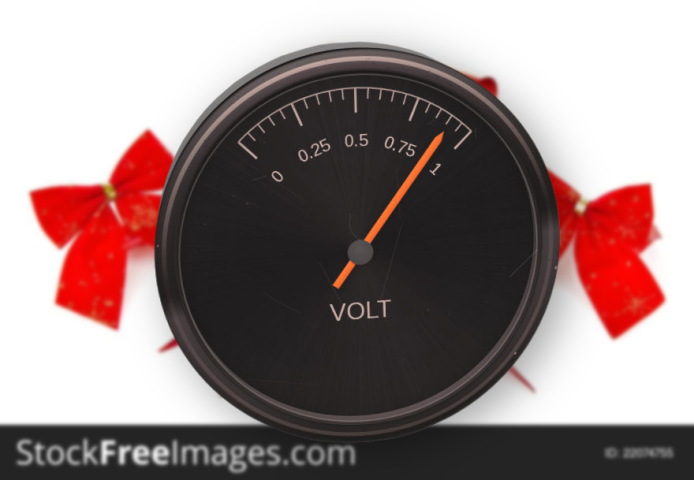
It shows 0.9 V
